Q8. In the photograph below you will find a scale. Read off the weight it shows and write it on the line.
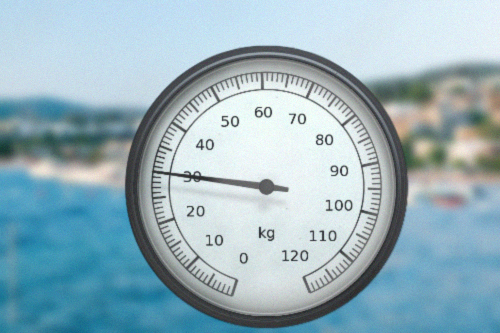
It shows 30 kg
